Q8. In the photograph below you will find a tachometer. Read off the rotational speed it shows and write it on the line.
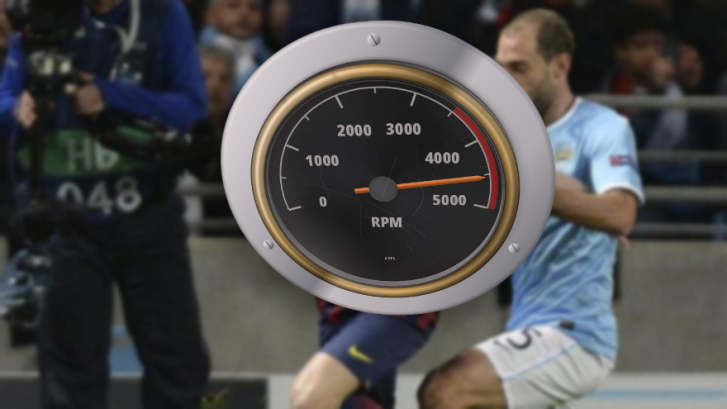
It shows 4500 rpm
